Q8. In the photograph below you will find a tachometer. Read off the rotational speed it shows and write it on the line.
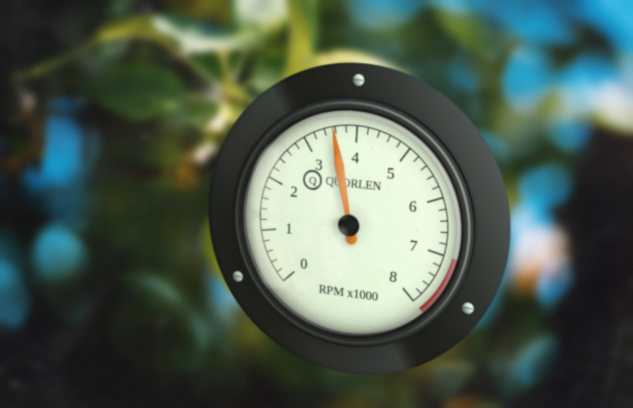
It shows 3600 rpm
